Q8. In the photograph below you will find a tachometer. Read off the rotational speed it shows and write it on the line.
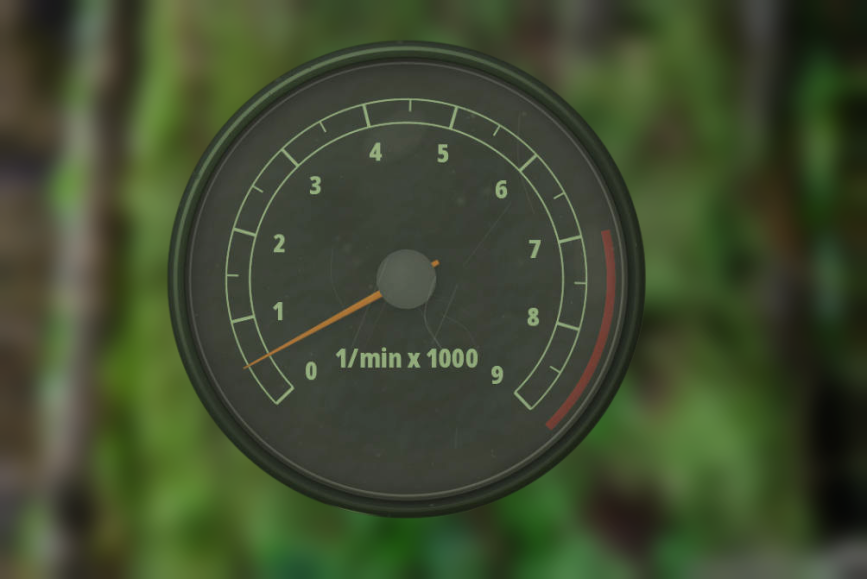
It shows 500 rpm
